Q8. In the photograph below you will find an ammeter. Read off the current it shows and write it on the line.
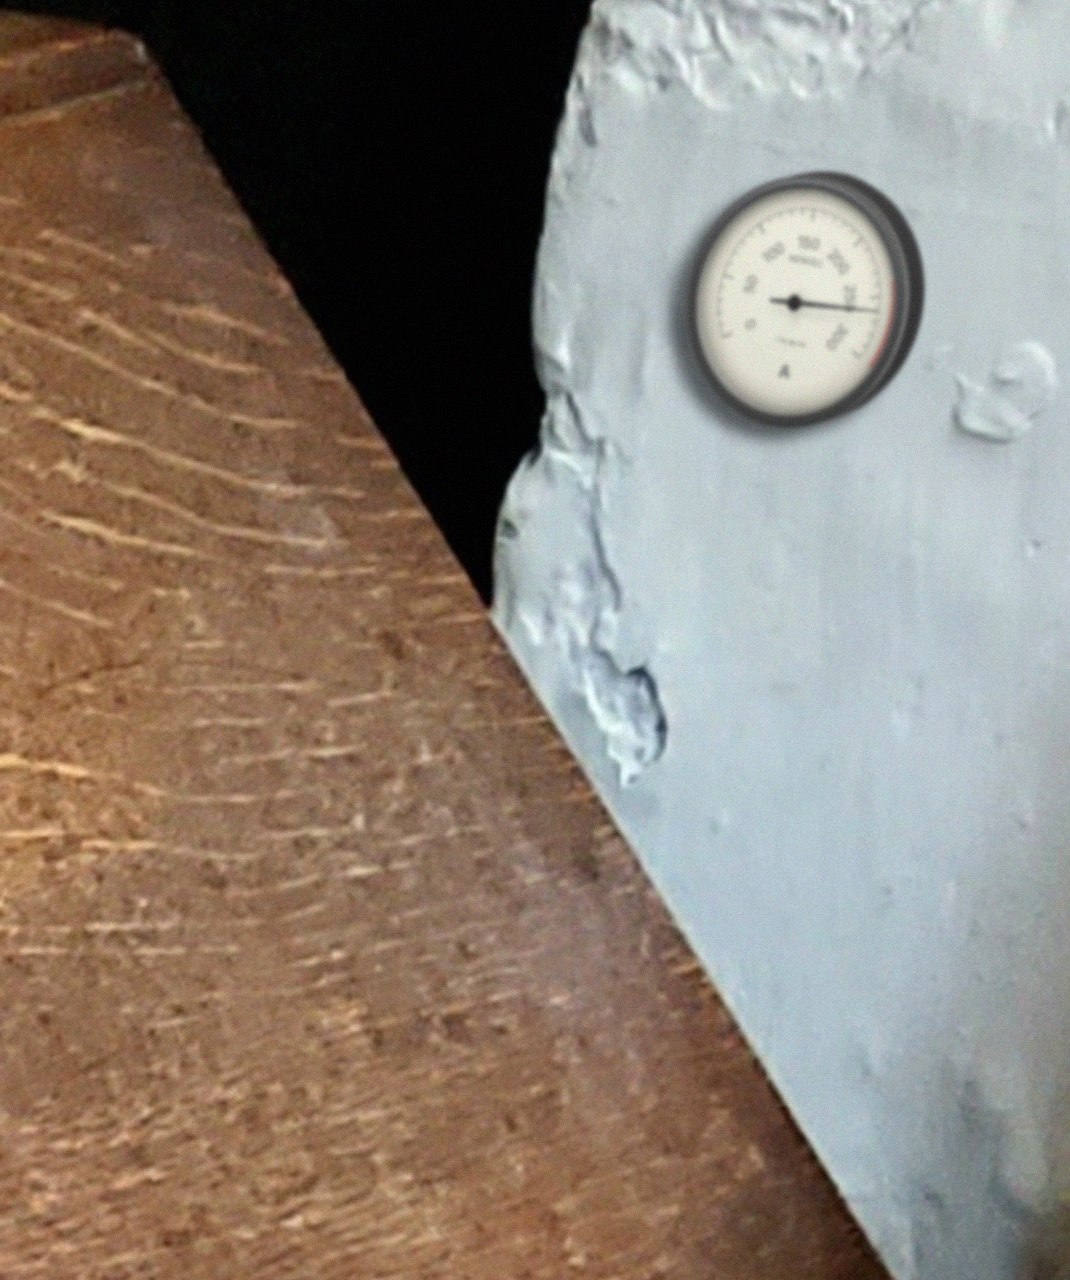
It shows 260 A
